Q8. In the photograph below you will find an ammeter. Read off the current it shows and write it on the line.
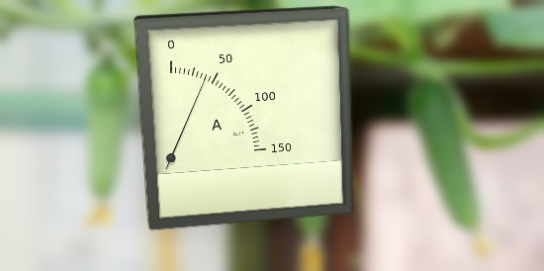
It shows 40 A
